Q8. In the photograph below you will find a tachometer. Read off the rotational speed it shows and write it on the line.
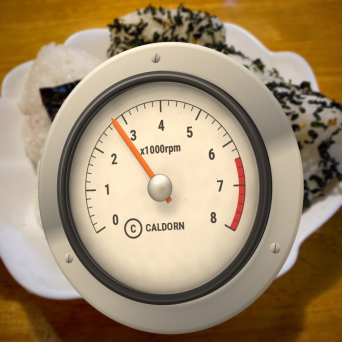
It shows 2800 rpm
